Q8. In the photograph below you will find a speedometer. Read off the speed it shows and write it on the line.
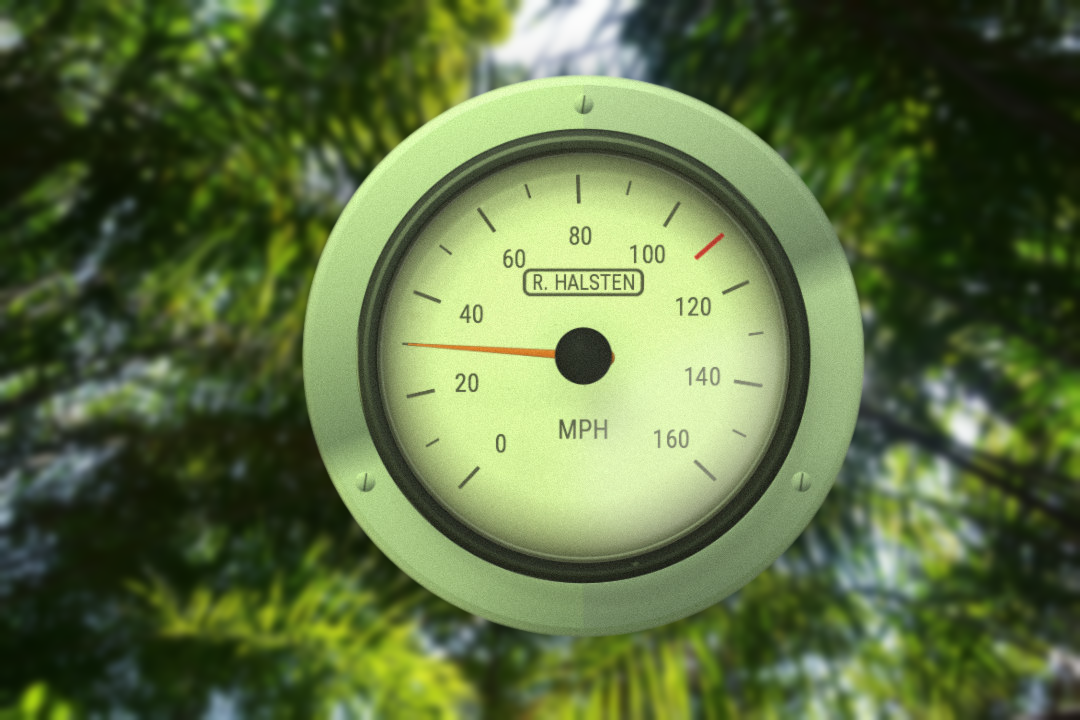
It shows 30 mph
